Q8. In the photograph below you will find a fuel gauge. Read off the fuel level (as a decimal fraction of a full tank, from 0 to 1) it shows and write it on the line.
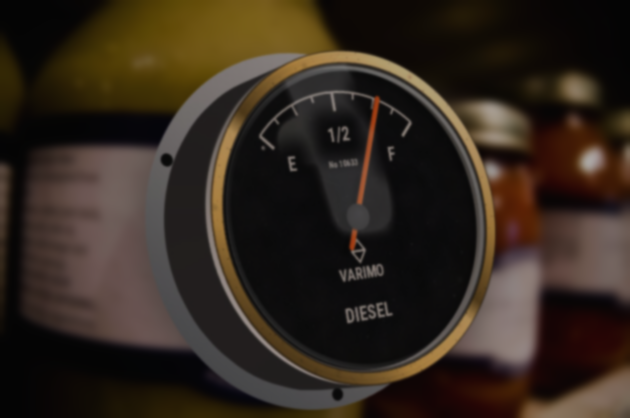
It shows 0.75
